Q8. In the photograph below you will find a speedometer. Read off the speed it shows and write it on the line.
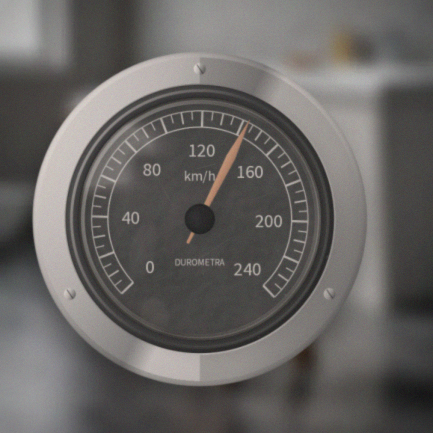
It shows 142.5 km/h
